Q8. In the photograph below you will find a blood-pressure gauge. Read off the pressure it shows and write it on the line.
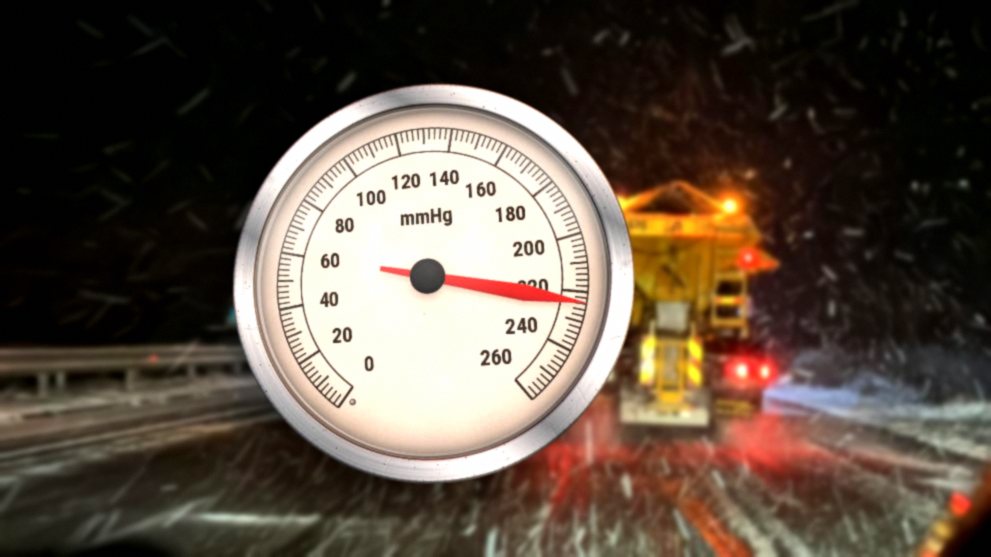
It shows 224 mmHg
